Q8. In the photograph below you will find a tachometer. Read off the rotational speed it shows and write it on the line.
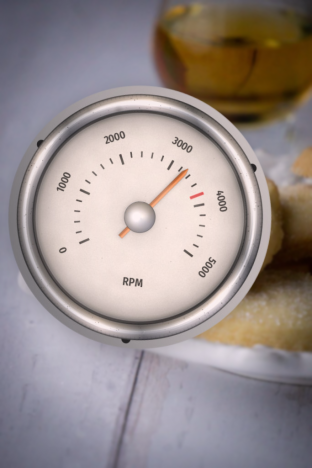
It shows 3300 rpm
